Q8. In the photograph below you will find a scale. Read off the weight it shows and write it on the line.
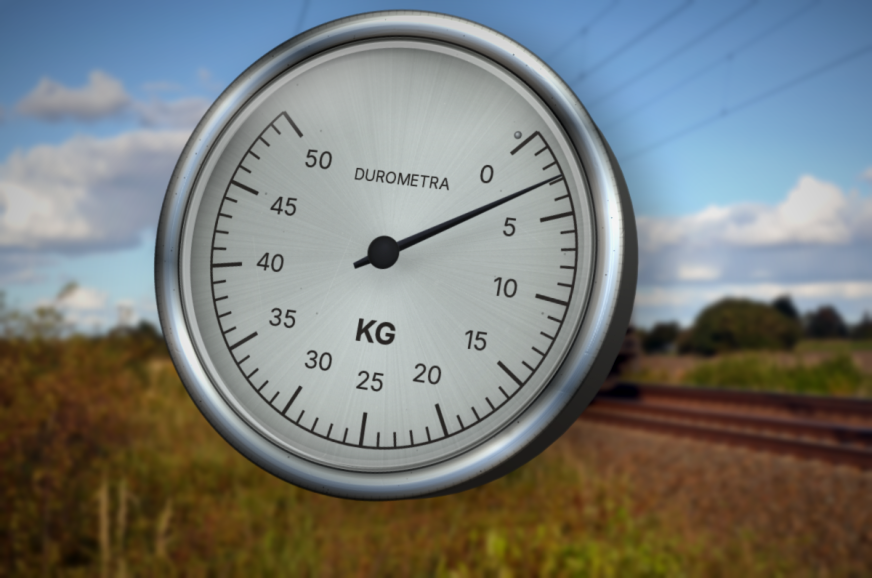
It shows 3 kg
